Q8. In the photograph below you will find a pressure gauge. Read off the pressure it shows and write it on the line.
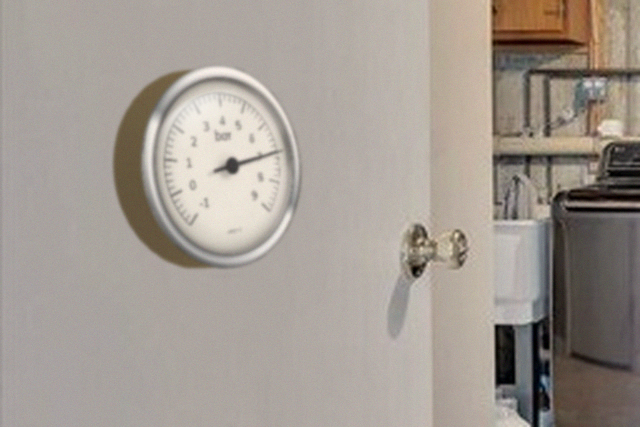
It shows 7 bar
